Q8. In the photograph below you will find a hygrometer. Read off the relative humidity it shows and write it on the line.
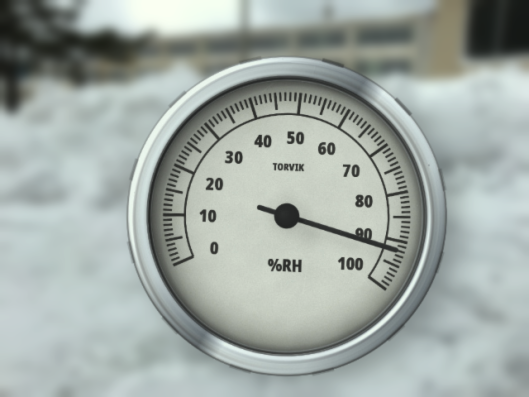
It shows 92 %
